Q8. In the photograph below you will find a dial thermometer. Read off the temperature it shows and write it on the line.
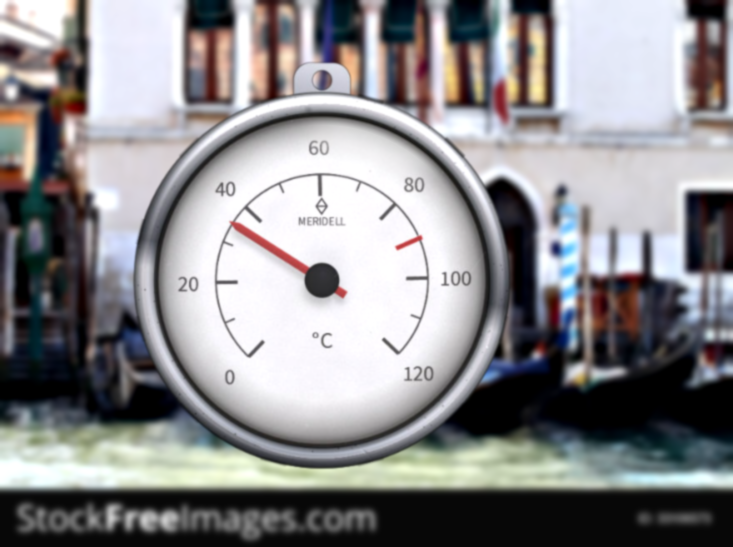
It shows 35 °C
